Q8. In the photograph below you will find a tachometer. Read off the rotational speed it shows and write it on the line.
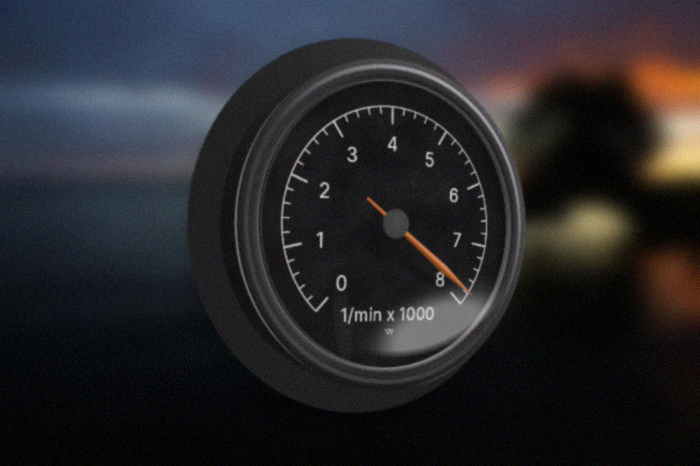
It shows 7800 rpm
